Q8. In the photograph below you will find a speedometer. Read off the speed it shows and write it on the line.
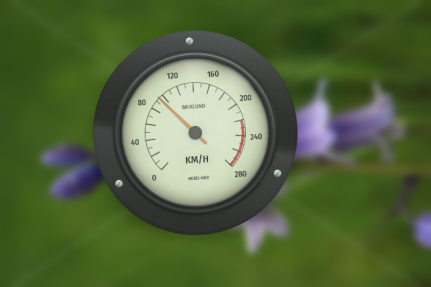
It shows 95 km/h
